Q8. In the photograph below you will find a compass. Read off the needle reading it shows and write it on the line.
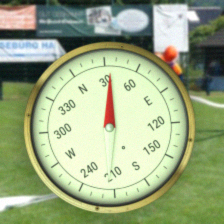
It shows 35 °
